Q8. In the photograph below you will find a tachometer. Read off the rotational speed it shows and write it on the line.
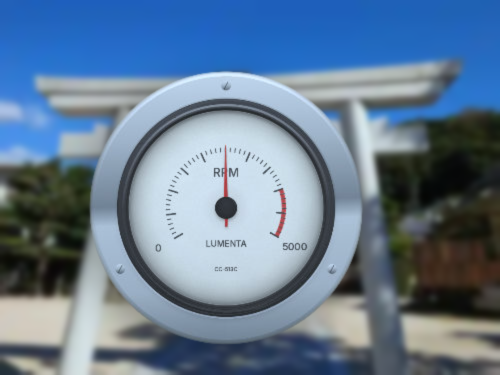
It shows 2500 rpm
